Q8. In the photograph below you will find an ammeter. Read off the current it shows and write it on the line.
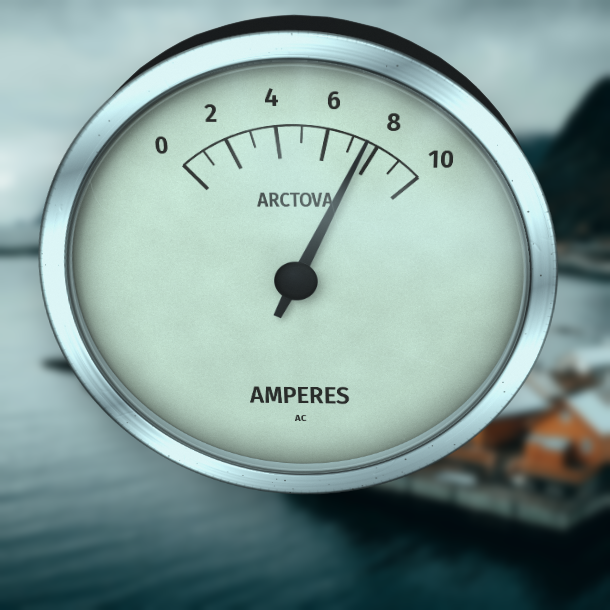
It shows 7.5 A
